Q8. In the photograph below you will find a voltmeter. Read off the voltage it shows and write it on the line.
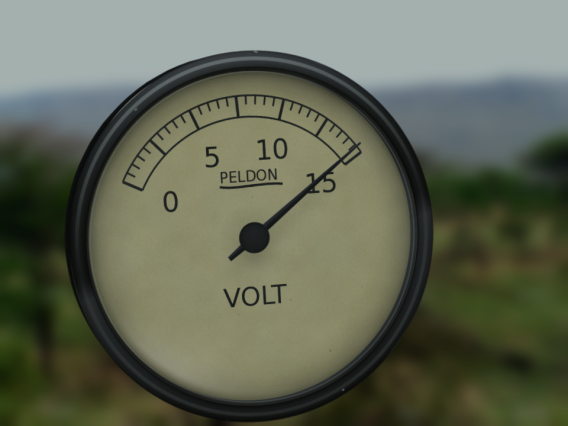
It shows 14.5 V
